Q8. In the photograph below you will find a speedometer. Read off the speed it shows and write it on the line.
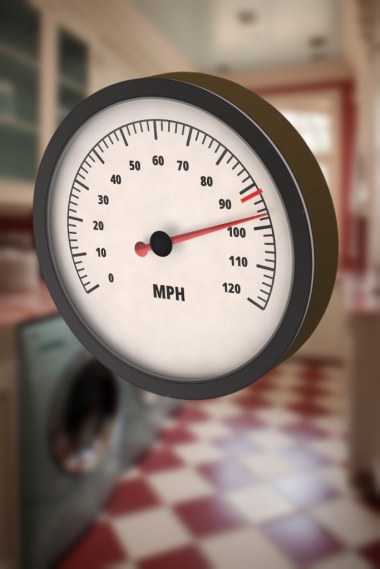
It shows 97 mph
